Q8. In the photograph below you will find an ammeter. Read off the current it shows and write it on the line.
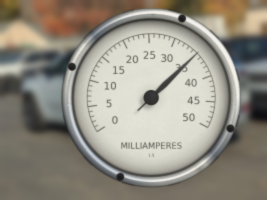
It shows 35 mA
